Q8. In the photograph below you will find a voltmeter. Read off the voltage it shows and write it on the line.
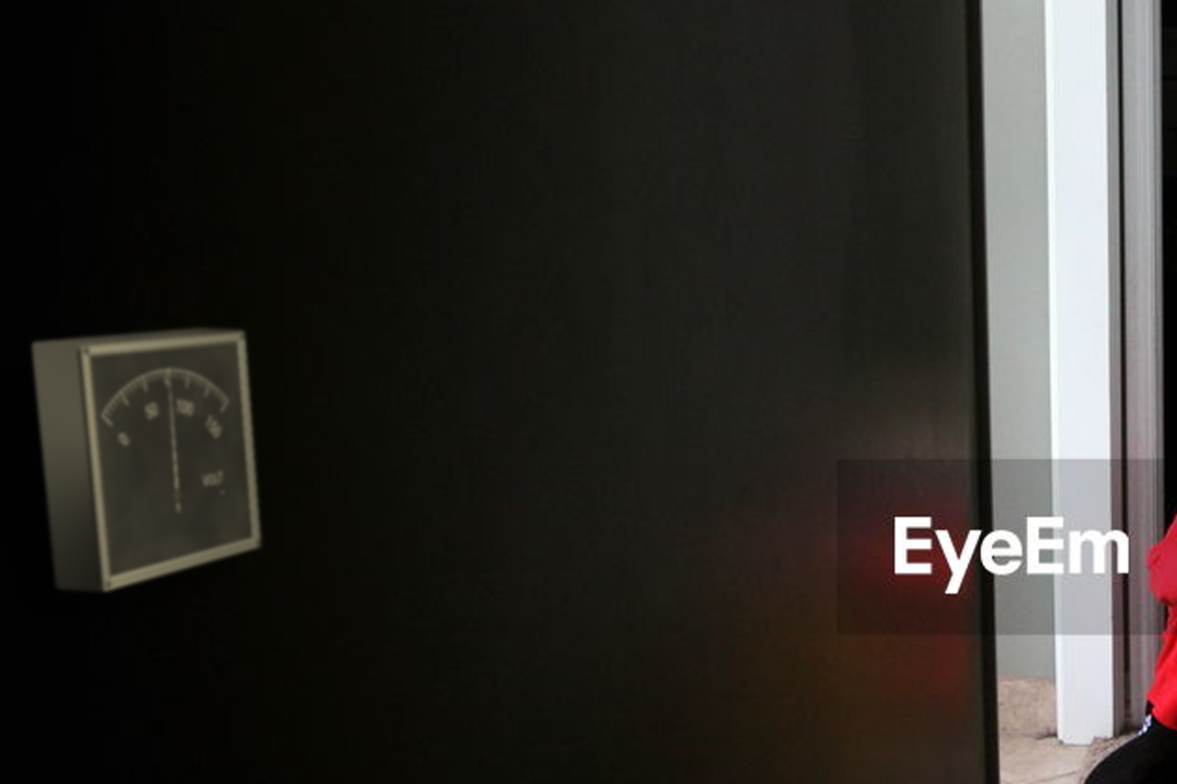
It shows 75 V
